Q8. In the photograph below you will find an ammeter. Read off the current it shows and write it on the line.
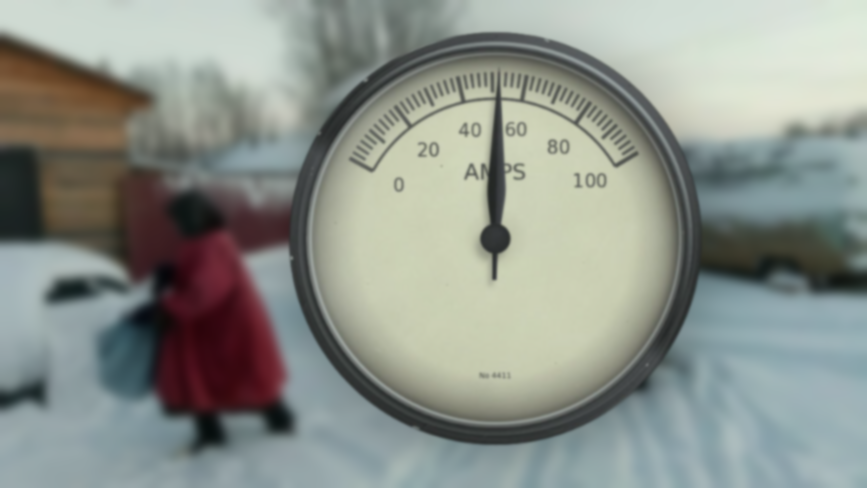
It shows 52 A
